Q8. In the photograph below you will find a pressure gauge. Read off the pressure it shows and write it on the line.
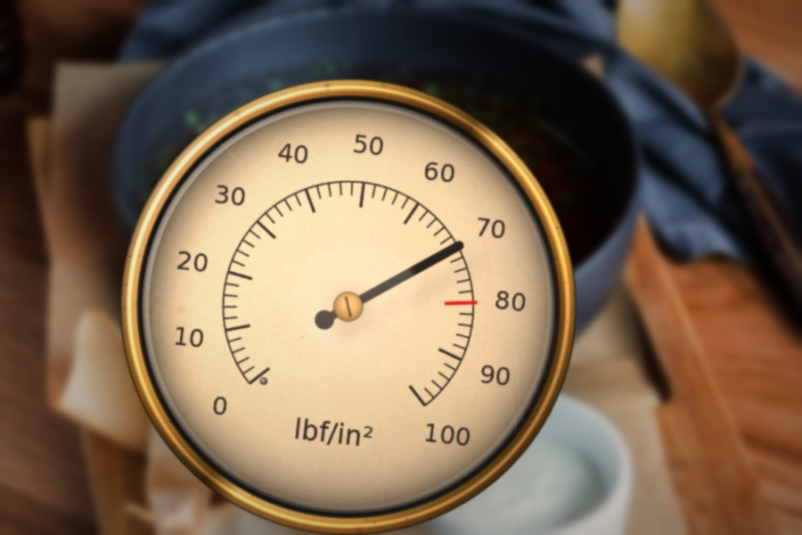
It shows 70 psi
